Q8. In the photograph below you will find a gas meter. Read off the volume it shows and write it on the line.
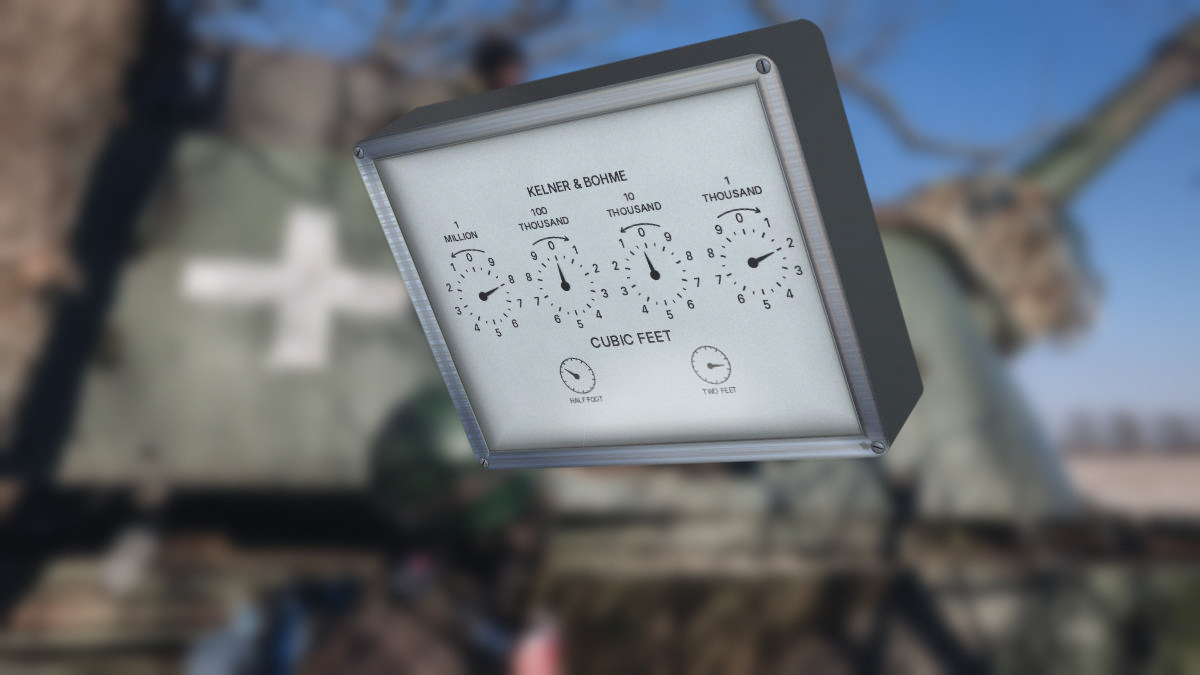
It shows 800200 ft³
